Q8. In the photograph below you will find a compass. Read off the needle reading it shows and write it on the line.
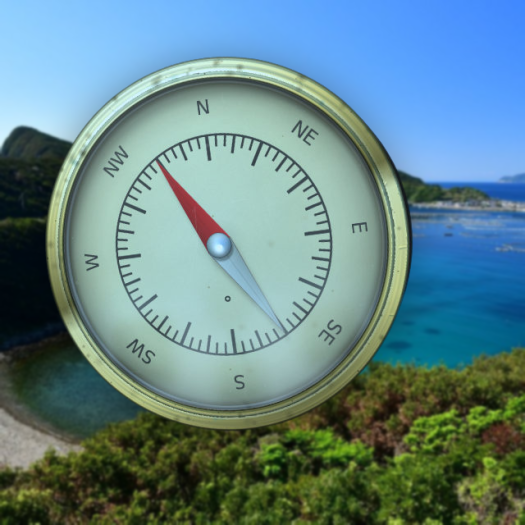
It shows 330 °
